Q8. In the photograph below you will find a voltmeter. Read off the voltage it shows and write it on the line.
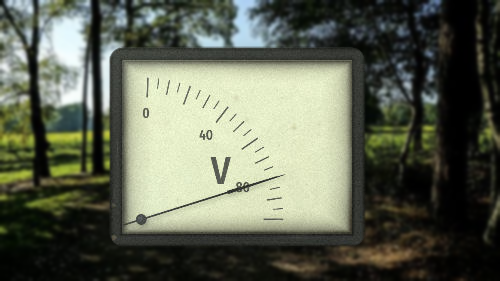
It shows 80 V
